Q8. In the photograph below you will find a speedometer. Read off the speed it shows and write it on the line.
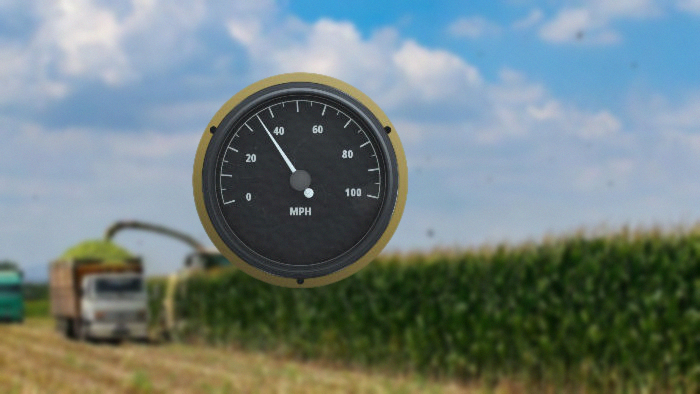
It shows 35 mph
